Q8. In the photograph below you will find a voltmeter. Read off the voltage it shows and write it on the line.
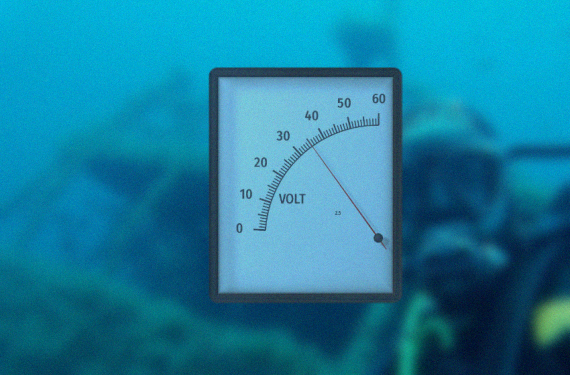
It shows 35 V
